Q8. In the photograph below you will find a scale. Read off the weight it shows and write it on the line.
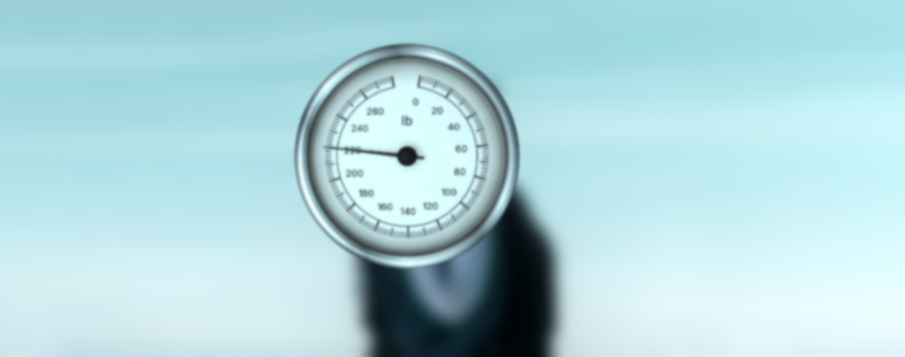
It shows 220 lb
